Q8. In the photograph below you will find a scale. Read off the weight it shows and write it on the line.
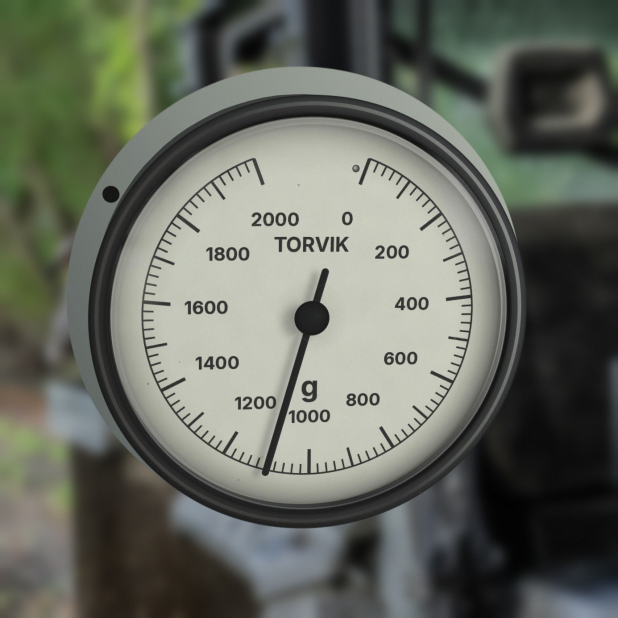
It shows 1100 g
